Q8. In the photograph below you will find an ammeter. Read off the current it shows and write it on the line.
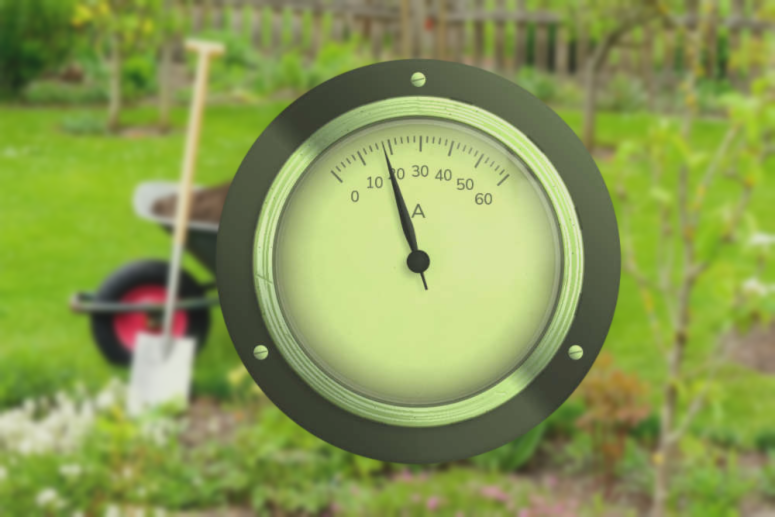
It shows 18 A
